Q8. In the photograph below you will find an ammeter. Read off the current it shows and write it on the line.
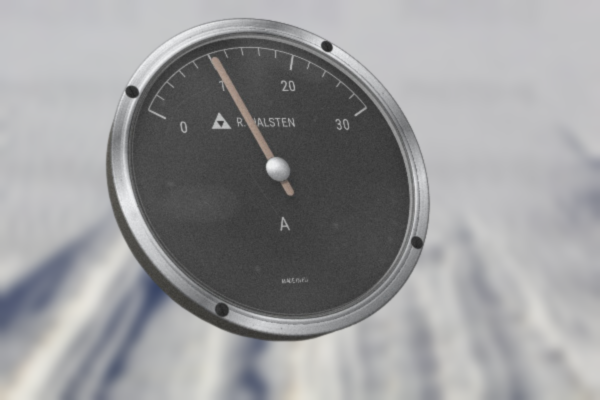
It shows 10 A
